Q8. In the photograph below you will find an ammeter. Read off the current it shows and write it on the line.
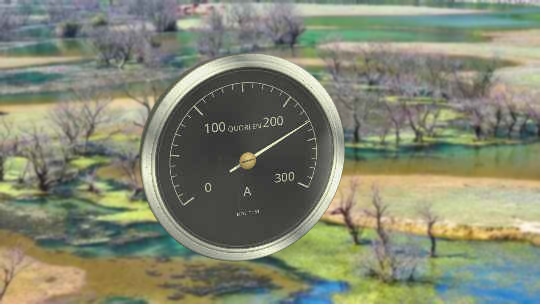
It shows 230 A
